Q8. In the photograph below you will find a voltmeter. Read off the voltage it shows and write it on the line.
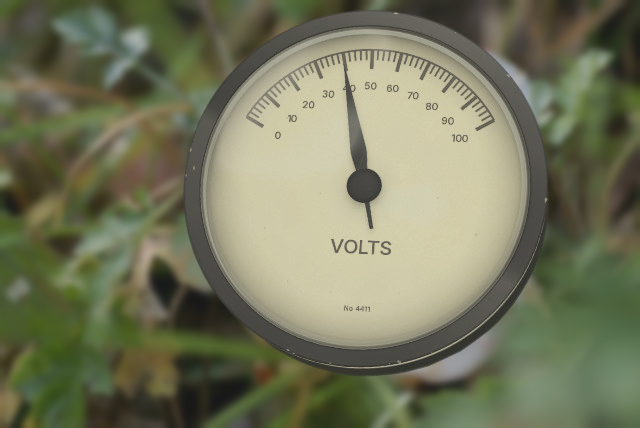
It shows 40 V
